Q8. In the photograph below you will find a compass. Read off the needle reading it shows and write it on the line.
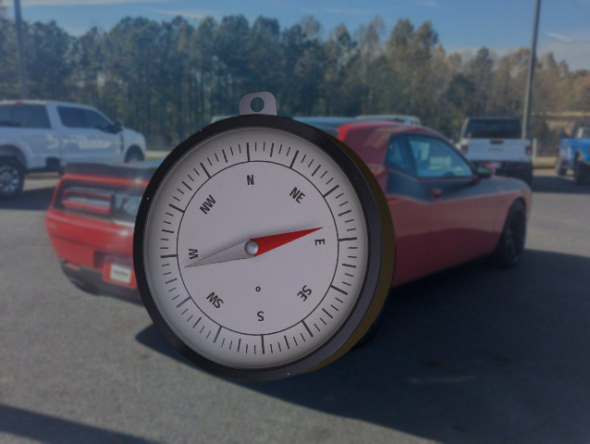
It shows 80 °
